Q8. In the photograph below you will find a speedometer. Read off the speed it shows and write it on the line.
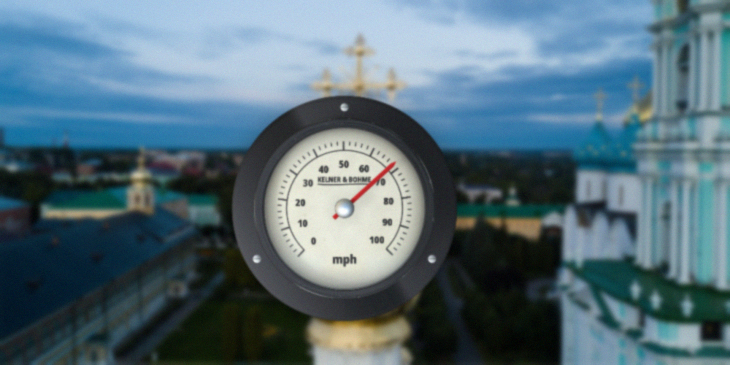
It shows 68 mph
